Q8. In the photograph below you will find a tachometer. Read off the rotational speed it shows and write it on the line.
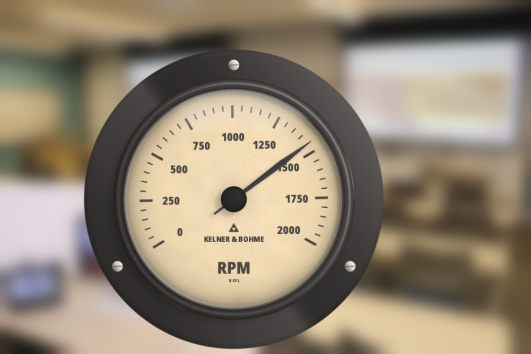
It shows 1450 rpm
